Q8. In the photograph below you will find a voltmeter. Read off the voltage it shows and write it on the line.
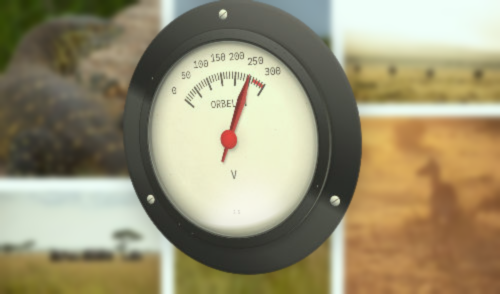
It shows 250 V
